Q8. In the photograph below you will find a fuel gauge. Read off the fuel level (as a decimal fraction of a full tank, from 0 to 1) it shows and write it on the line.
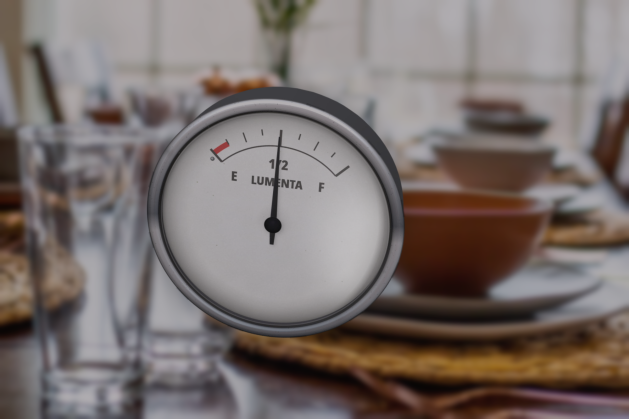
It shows 0.5
